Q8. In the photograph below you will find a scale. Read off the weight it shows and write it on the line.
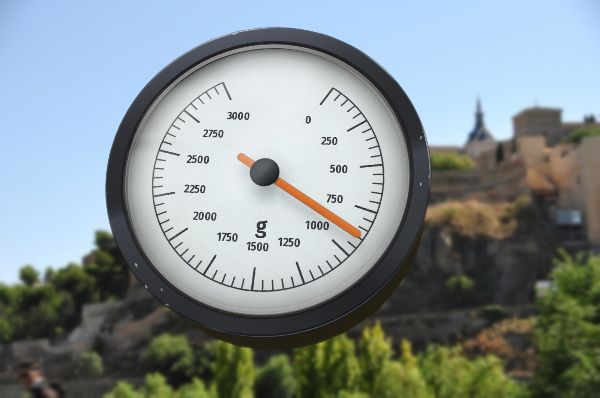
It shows 900 g
